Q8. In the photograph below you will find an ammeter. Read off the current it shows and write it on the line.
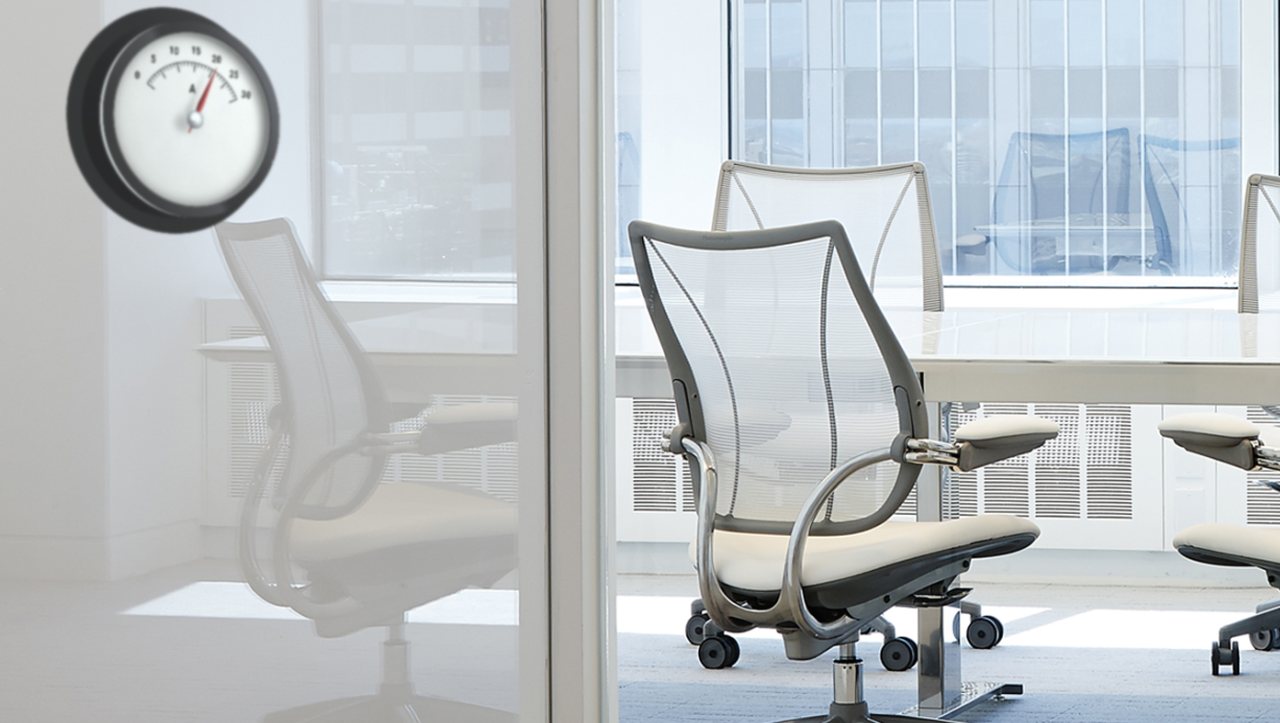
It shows 20 A
